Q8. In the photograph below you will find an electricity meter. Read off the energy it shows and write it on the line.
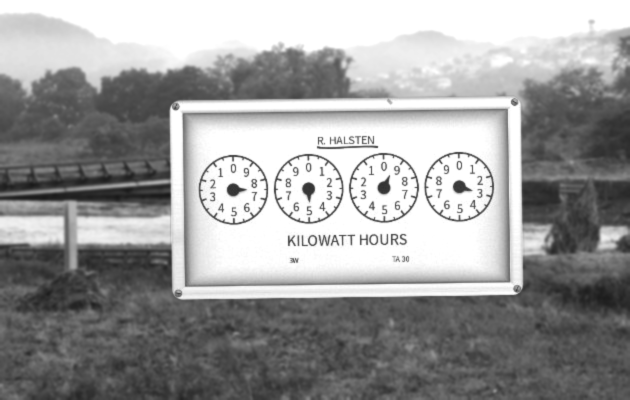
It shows 7493 kWh
